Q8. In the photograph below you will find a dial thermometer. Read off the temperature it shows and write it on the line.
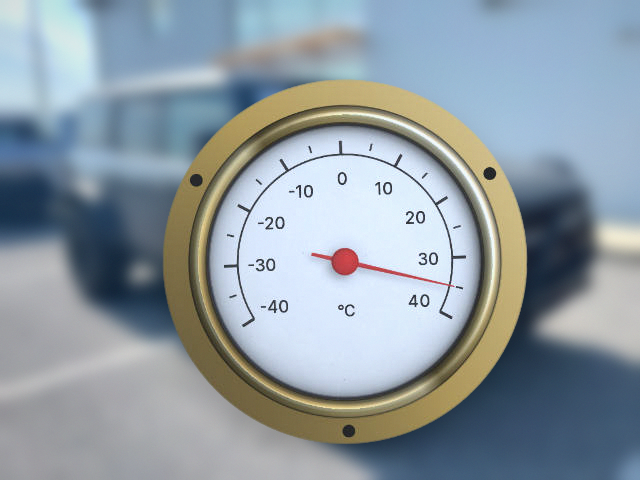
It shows 35 °C
